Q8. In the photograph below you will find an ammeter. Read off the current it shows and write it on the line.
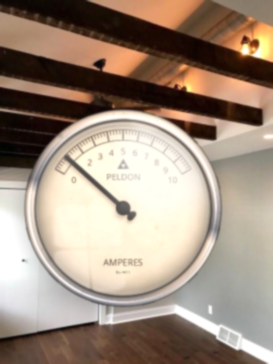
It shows 1 A
